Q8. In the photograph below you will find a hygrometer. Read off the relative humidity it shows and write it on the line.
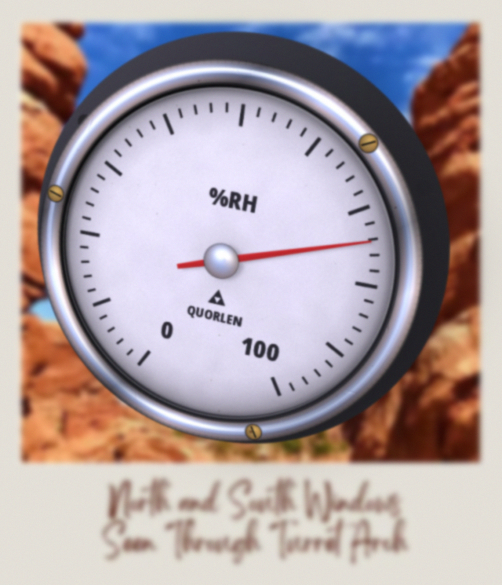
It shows 74 %
